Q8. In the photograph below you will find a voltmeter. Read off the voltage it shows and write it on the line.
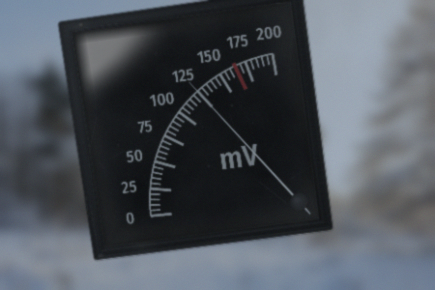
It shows 125 mV
